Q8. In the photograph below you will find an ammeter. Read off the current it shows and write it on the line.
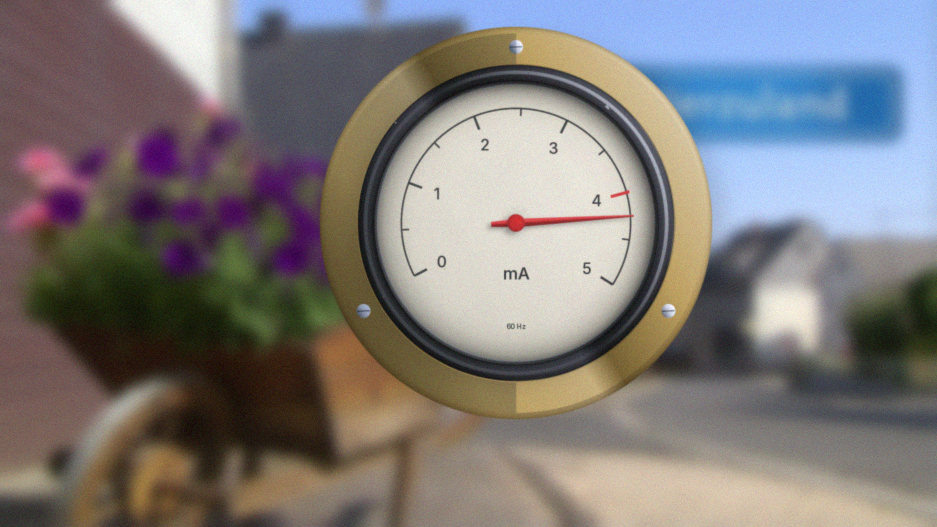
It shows 4.25 mA
